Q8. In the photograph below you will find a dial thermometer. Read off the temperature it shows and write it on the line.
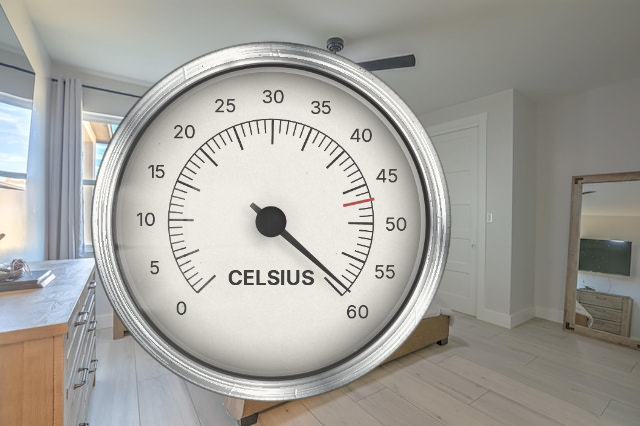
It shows 59 °C
